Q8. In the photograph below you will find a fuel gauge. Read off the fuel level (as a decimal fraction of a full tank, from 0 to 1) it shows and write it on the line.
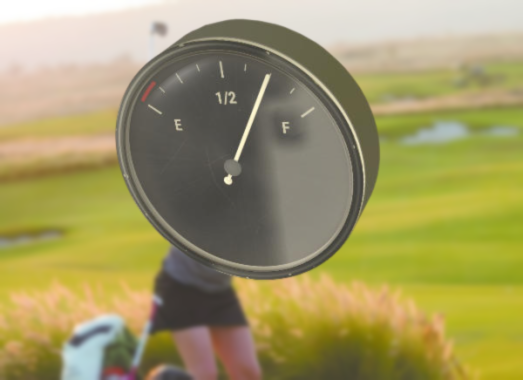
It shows 0.75
